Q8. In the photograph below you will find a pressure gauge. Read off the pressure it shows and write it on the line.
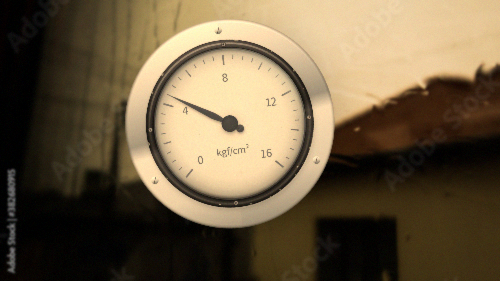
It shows 4.5 kg/cm²
